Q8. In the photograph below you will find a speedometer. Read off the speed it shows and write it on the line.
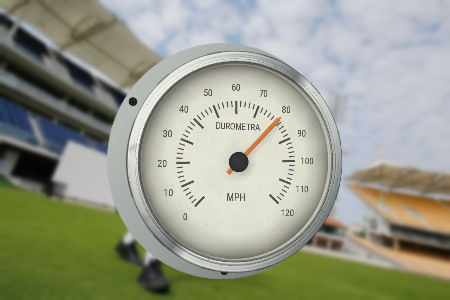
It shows 80 mph
